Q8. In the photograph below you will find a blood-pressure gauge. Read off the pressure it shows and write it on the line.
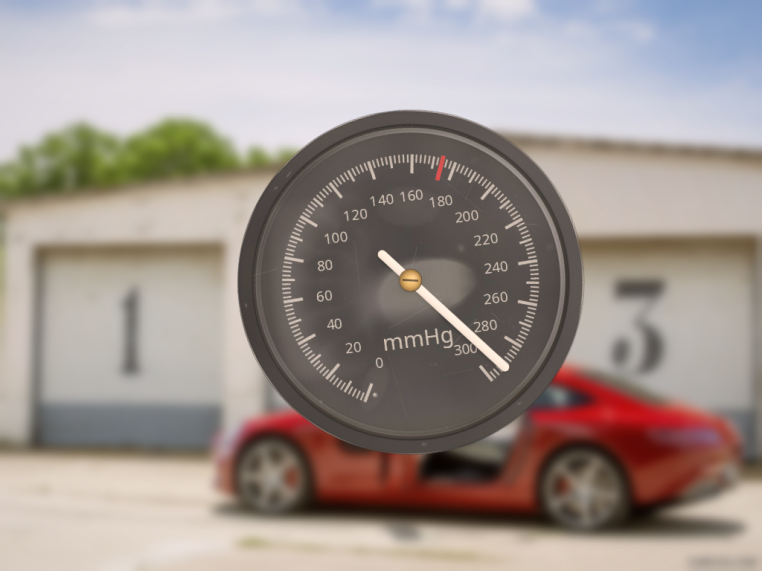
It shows 292 mmHg
